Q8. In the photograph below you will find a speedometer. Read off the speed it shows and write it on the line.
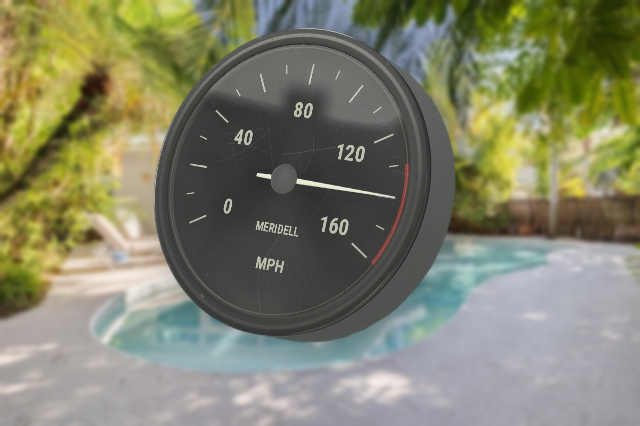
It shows 140 mph
